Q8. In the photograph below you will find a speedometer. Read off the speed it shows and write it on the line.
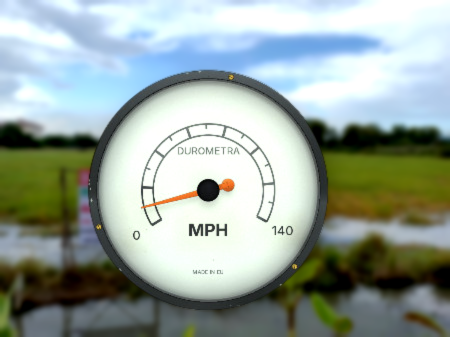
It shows 10 mph
